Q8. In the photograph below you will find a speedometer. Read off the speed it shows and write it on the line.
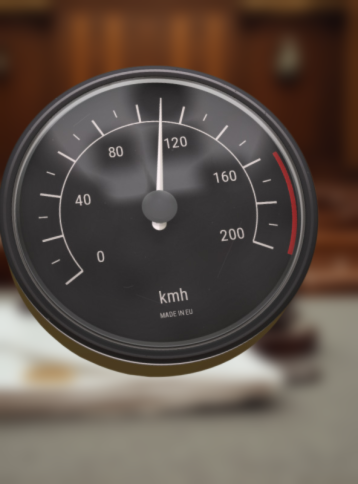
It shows 110 km/h
